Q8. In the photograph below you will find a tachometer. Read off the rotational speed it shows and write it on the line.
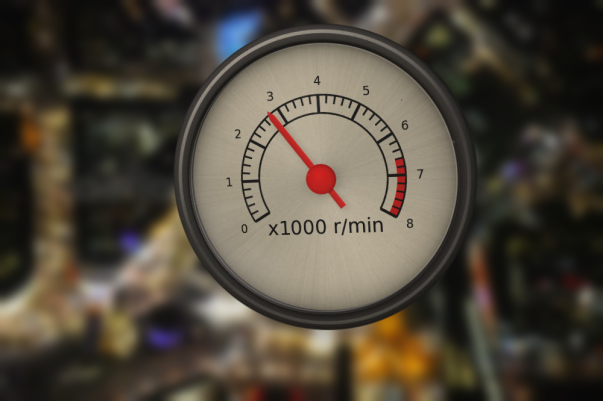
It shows 2800 rpm
